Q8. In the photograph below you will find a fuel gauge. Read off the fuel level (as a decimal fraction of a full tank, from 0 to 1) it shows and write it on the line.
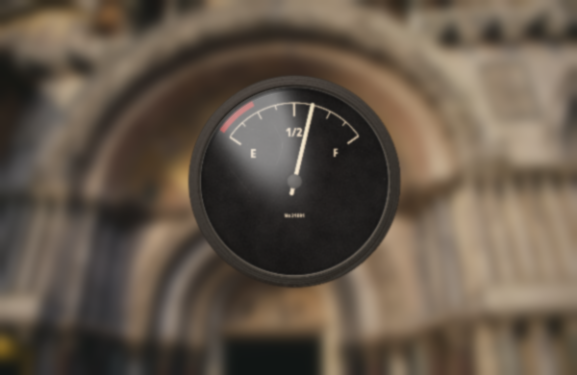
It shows 0.625
